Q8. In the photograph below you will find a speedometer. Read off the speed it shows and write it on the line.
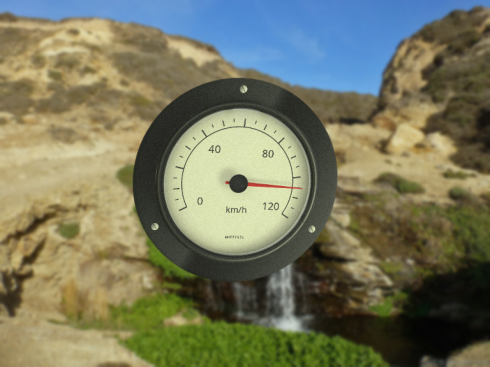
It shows 105 km/h
